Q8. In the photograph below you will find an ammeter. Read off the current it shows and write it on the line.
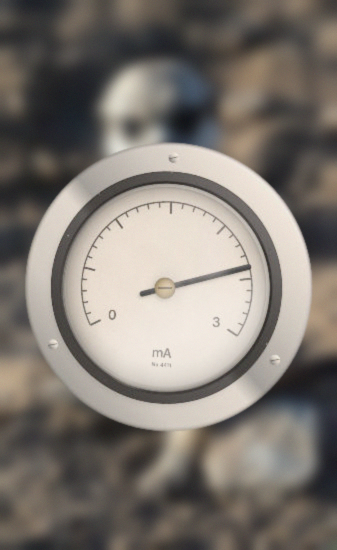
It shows 2.4 mA
